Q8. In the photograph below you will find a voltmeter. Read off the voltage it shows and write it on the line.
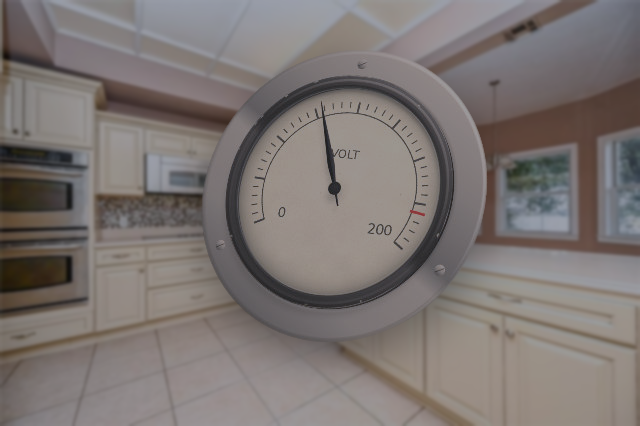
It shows 80 V
